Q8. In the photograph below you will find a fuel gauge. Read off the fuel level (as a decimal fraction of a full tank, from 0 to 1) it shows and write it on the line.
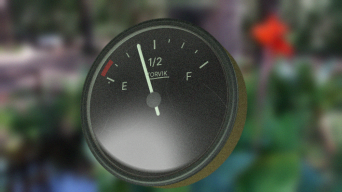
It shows 0.375
